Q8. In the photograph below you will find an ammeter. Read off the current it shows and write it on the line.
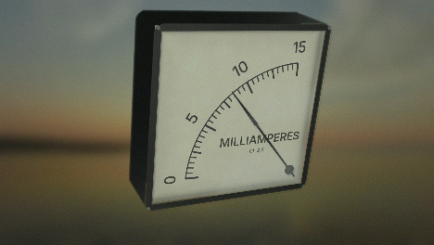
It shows 8.5 mA
